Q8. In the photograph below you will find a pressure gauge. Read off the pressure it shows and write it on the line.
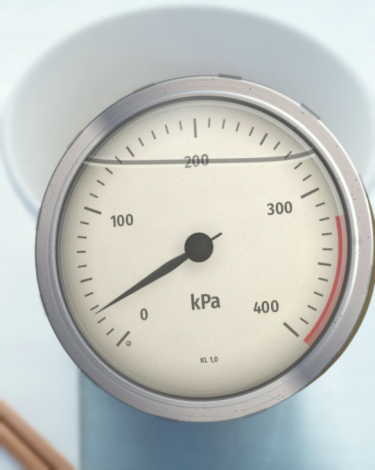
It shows 25 kPa
